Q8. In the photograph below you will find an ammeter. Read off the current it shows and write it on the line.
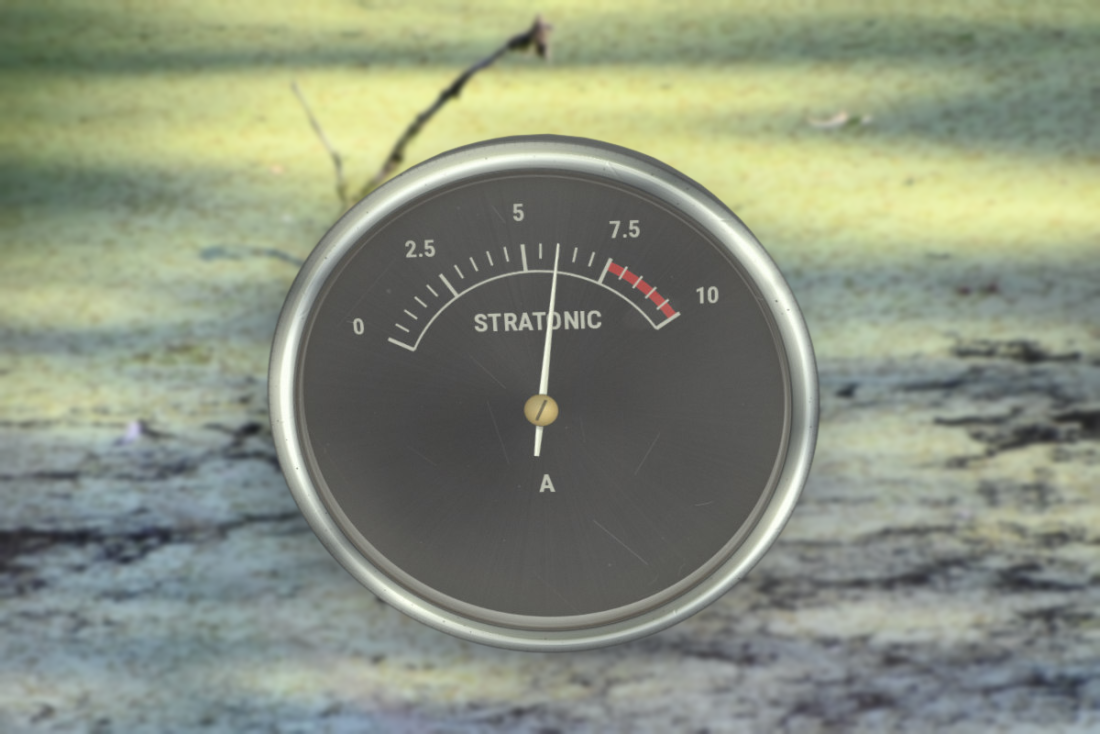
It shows 6 A
